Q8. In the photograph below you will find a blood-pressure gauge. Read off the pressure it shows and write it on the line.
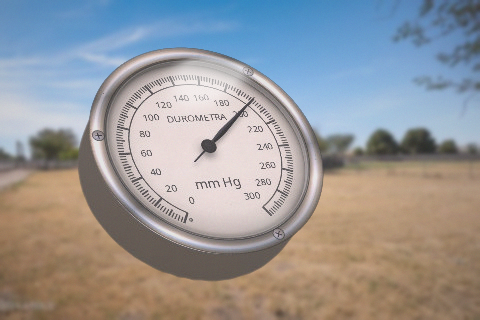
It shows 200 mmHg
